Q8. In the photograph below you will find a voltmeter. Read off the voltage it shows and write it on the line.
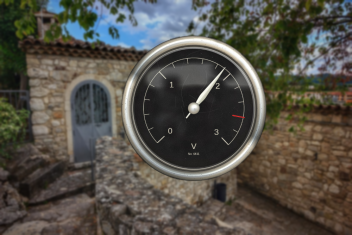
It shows 1.9 V
